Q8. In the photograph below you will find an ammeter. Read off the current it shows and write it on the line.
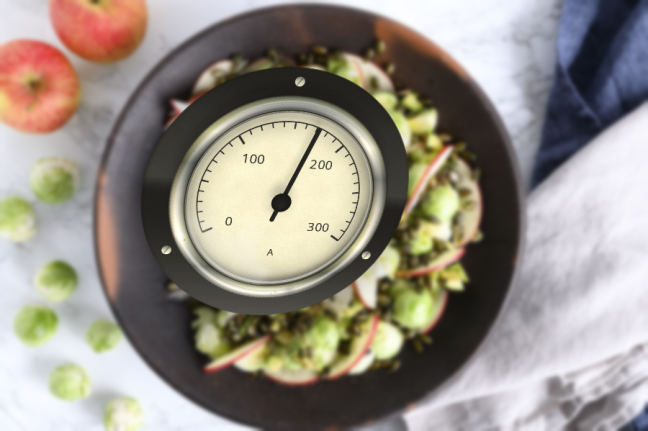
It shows 170 A
